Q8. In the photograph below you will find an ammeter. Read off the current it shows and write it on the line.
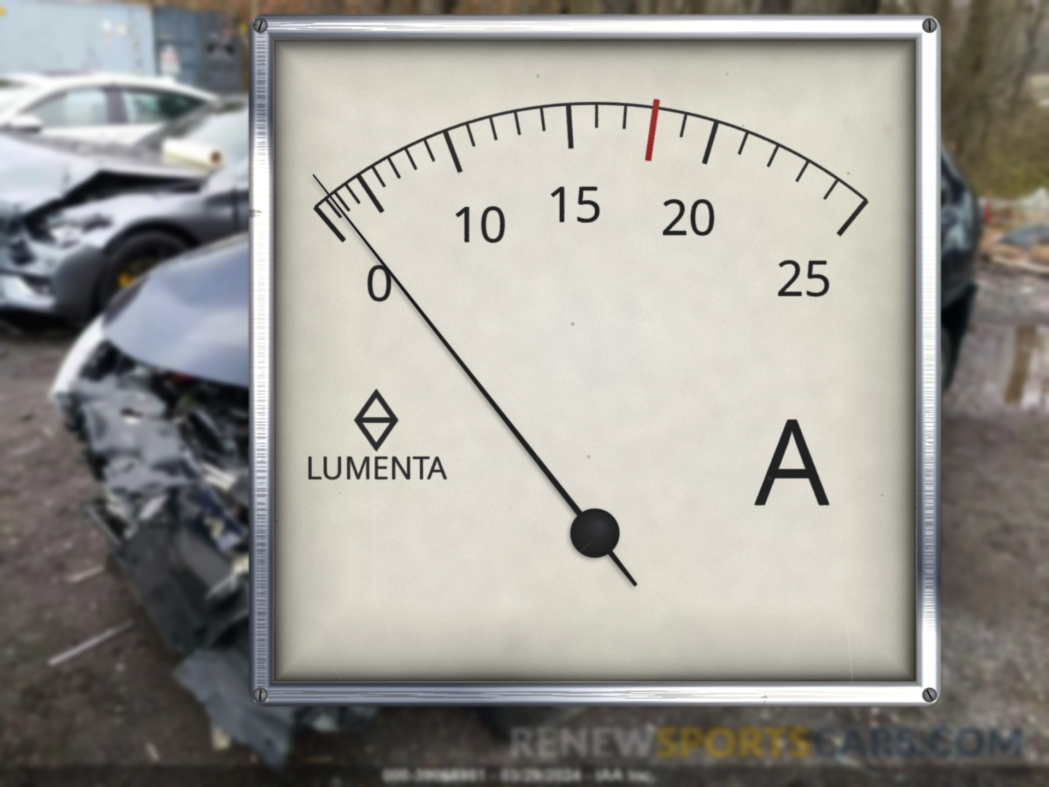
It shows 2.5 A
